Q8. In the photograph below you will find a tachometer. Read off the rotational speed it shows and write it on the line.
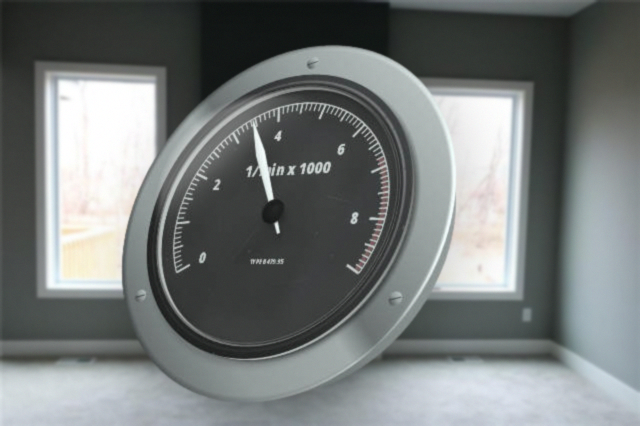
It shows 3500 rpm
